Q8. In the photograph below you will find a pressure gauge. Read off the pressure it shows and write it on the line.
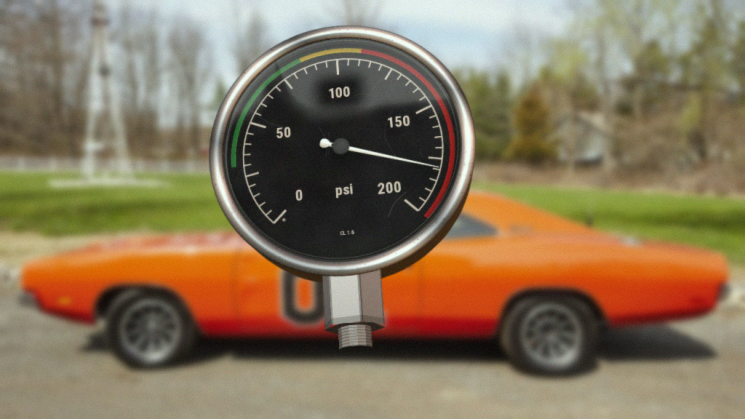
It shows 180 psi
